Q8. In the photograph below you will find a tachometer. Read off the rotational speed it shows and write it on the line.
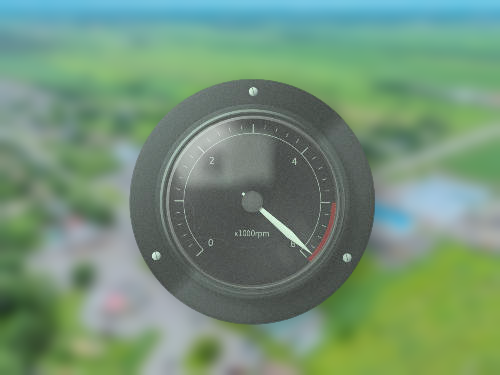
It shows 5900 rpm
